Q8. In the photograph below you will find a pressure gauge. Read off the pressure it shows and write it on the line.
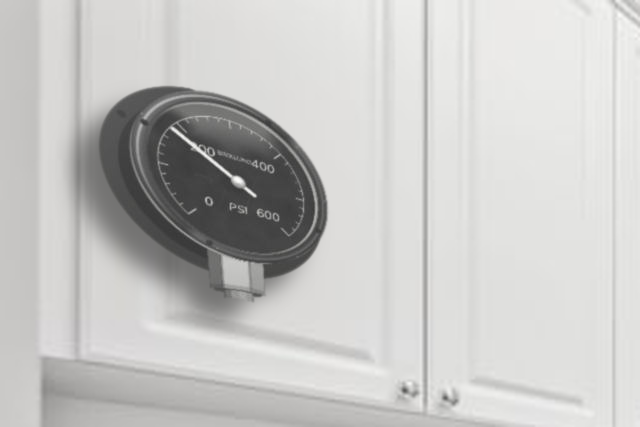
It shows 180 psi
